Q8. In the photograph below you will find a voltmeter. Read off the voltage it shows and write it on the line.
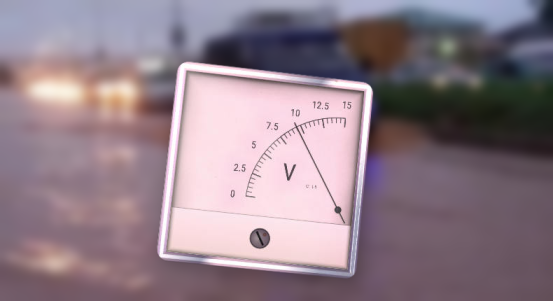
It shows 9.5 V
